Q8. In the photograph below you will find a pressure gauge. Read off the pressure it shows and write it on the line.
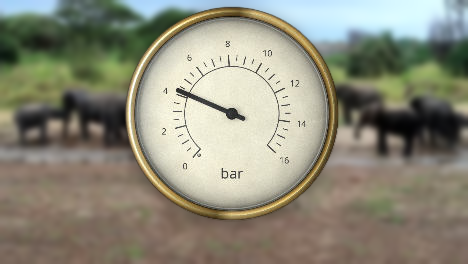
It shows 4.25 bar
